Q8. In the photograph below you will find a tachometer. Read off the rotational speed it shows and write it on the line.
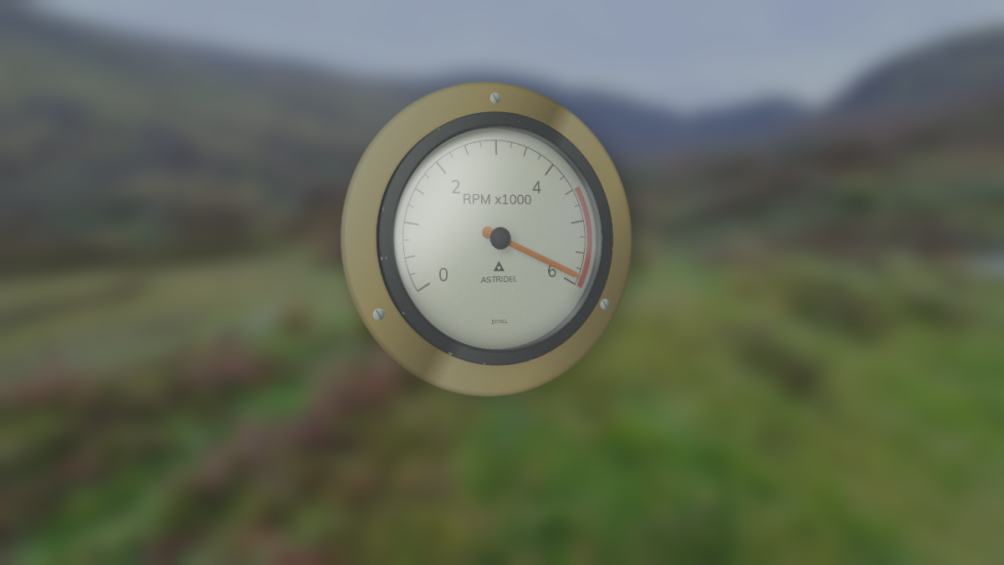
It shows 5875 rpm
